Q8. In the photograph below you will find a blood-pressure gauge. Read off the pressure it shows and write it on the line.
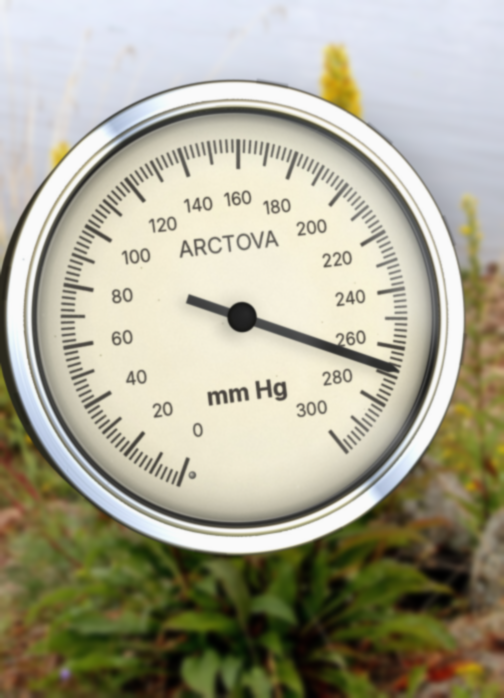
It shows 268 mmHg
